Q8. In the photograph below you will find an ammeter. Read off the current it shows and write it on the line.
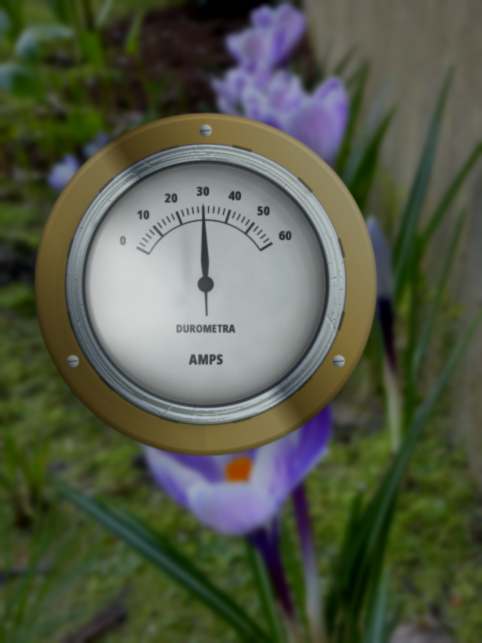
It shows 30 A
